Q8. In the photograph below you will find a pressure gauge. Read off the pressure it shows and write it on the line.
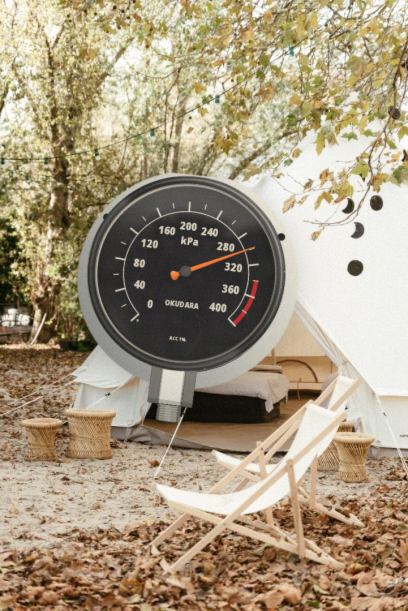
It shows 300 kPa
